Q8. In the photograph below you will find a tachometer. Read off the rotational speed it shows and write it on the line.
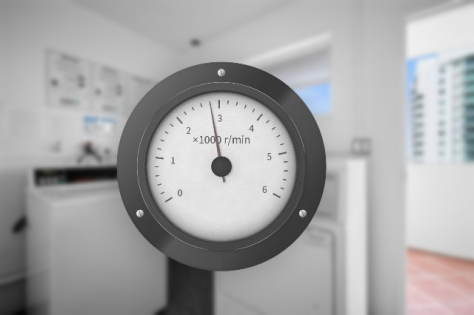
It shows 2800 rpm
